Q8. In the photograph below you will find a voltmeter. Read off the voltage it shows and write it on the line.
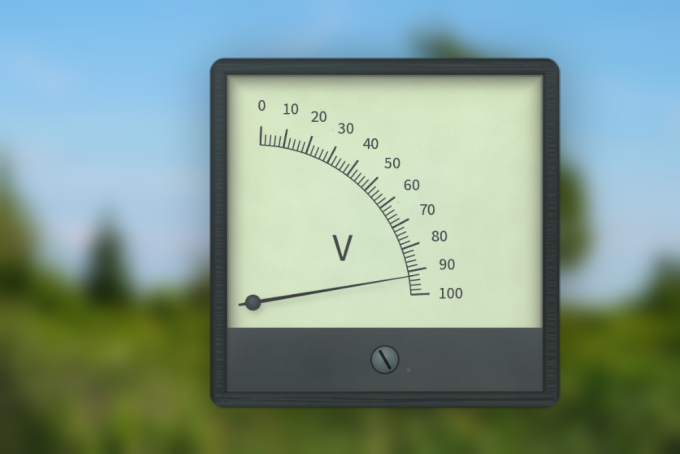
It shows 92 V
